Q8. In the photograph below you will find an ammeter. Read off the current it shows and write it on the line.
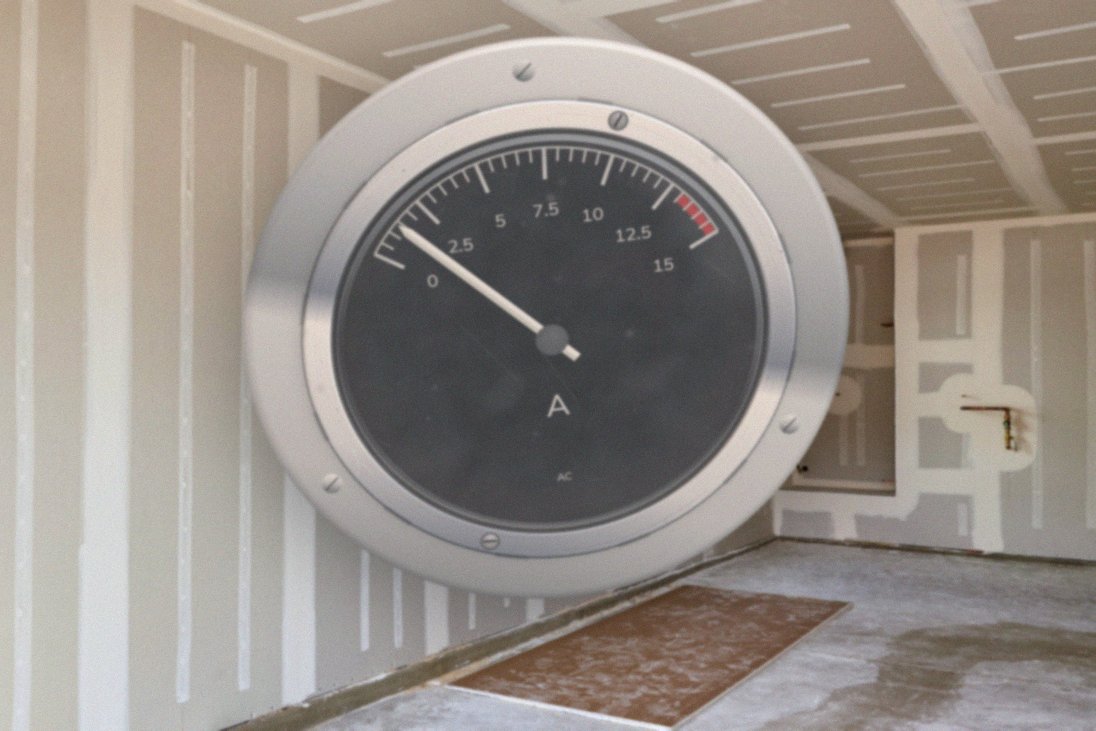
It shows 1.5 A
